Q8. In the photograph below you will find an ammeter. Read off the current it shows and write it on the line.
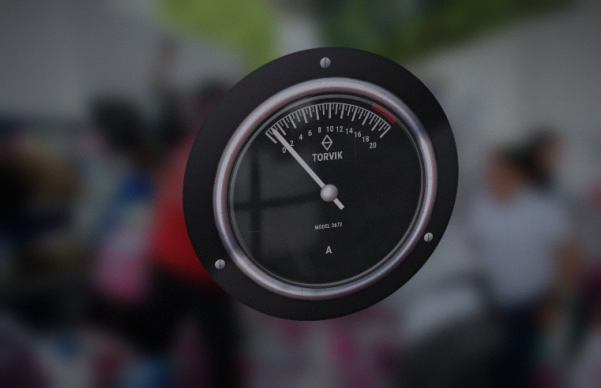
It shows 1 A
